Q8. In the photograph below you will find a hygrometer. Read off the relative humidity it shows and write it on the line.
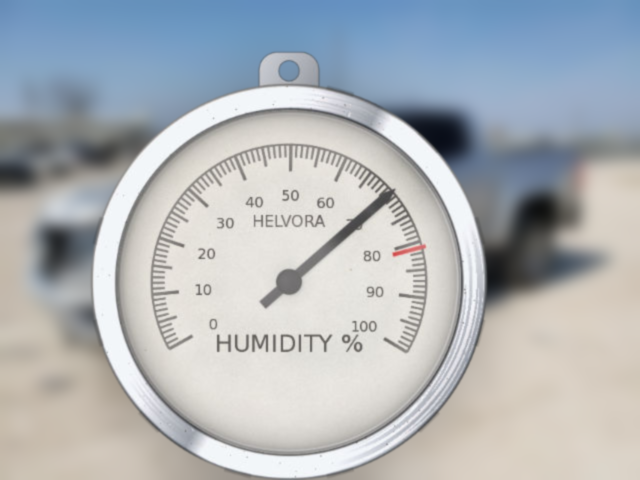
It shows 70 %
